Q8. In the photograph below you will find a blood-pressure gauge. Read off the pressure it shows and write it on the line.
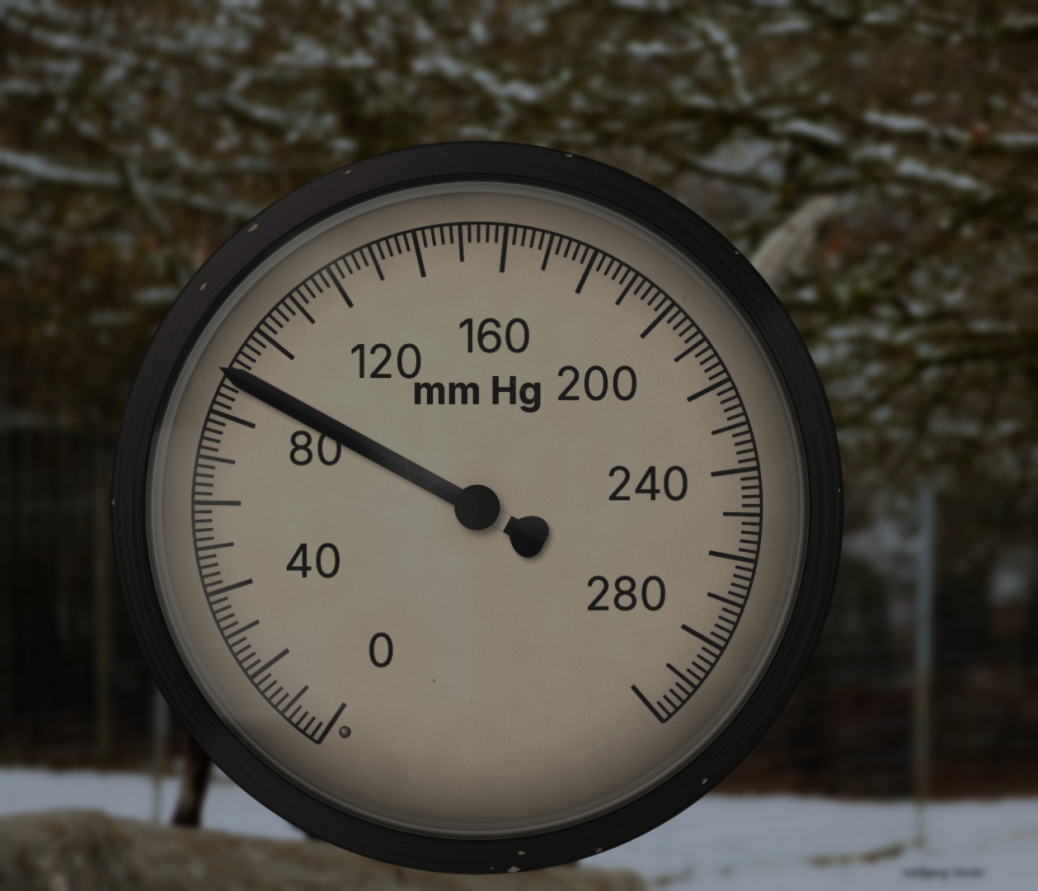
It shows 89 mmHg
